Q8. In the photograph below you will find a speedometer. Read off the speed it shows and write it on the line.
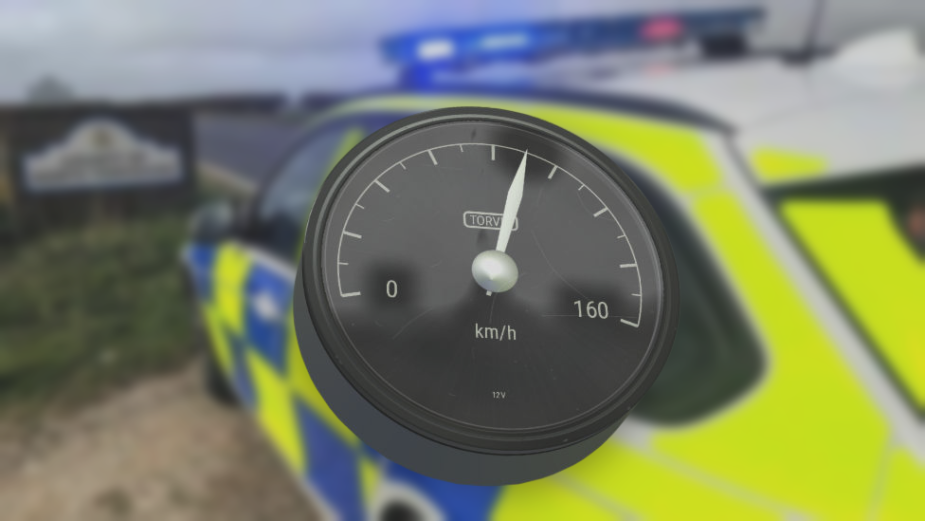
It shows 90 km/h
